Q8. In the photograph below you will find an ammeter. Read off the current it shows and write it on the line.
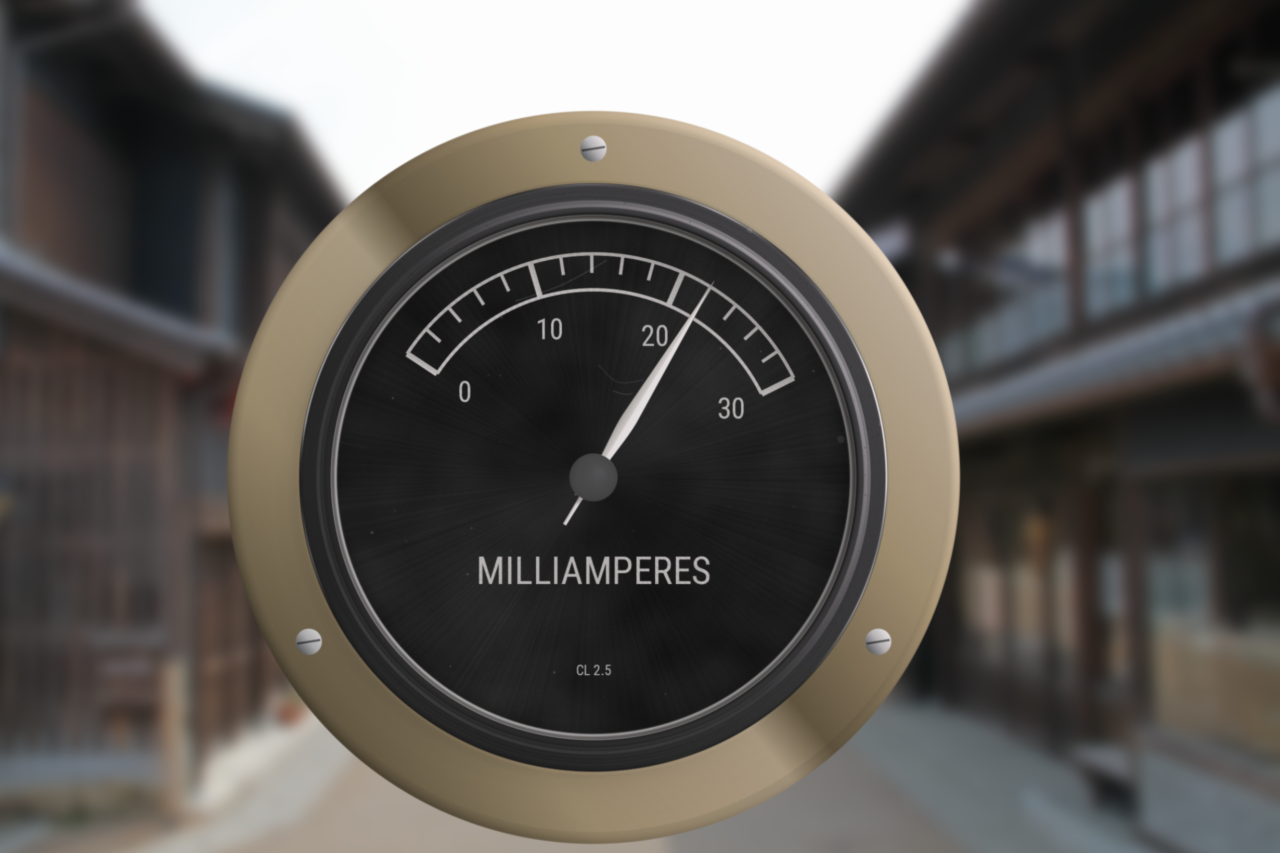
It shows 22 mA
